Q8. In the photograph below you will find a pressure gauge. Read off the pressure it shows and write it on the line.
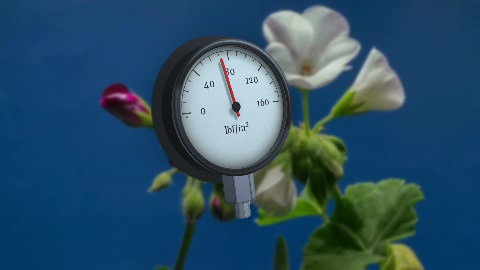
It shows 70 psi
